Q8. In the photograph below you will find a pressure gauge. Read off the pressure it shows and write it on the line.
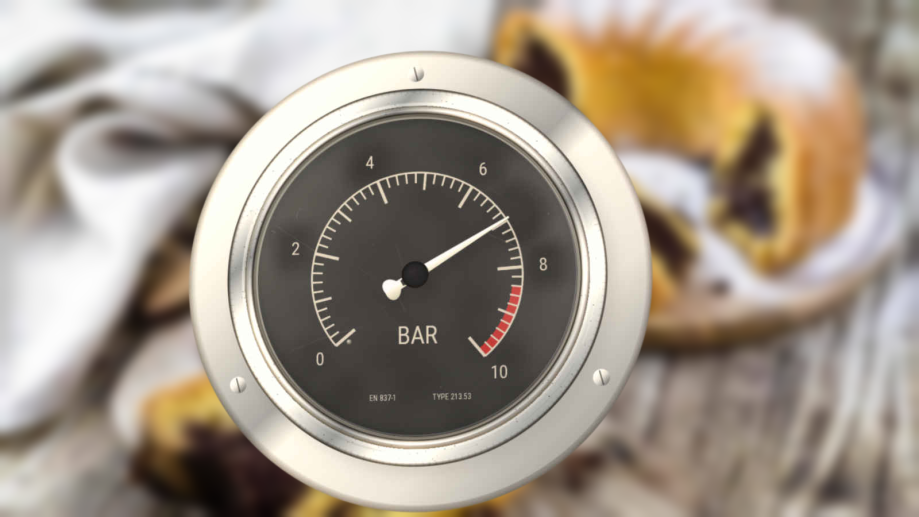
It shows 7 bar
